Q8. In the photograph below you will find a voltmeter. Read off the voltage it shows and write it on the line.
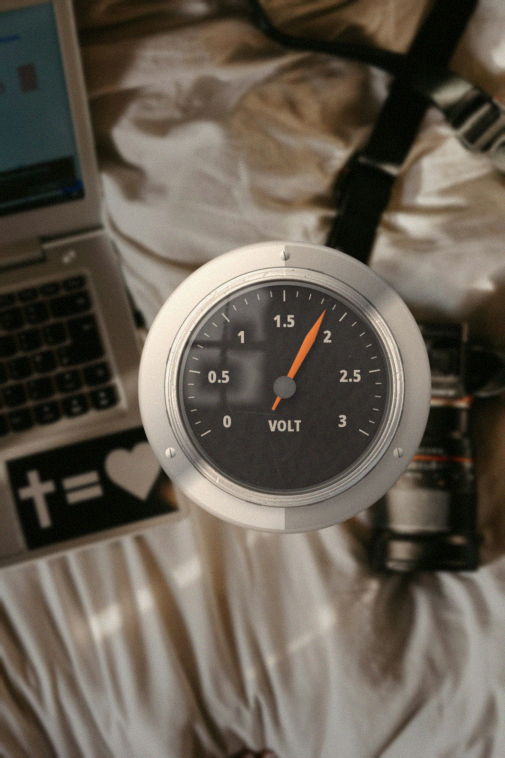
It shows 1.85 V
